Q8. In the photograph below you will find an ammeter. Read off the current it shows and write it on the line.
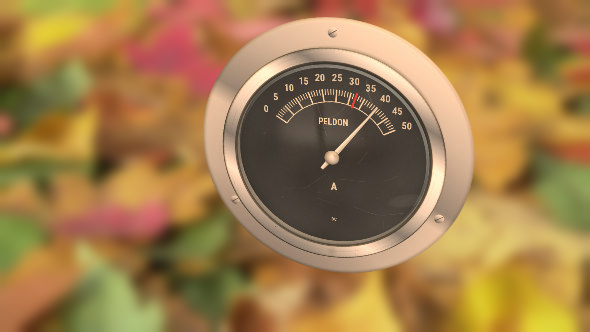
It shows 40 A
